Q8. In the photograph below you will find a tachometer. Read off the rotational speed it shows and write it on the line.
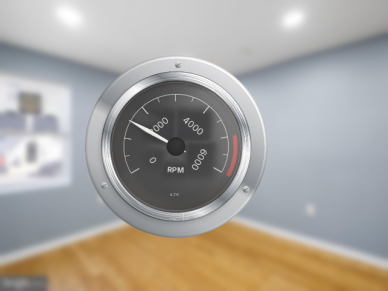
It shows 1500 rpm
